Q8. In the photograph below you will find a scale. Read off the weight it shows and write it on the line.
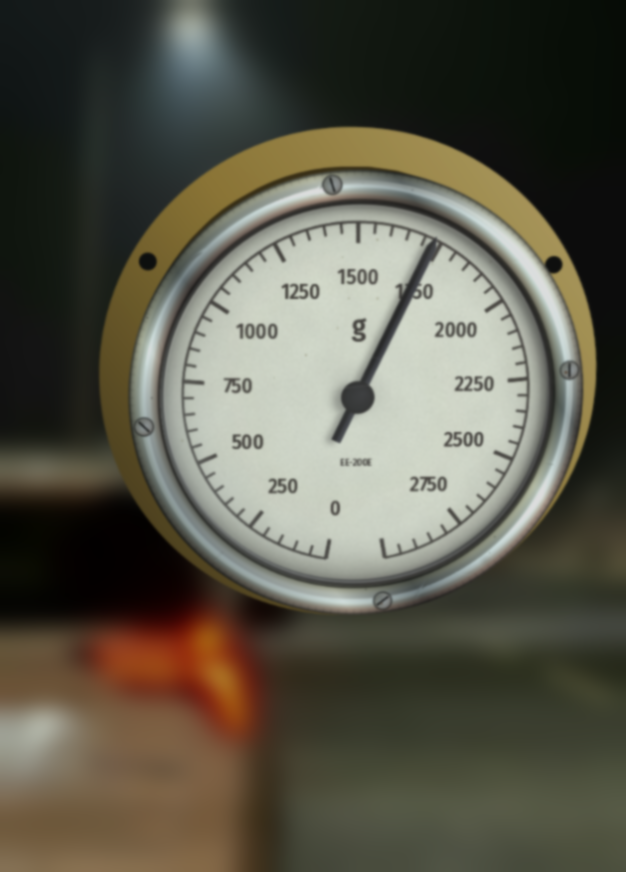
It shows 1725 g
